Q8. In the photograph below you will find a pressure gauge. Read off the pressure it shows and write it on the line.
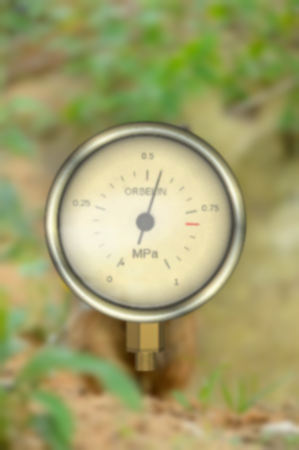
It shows 0.55 MPa
